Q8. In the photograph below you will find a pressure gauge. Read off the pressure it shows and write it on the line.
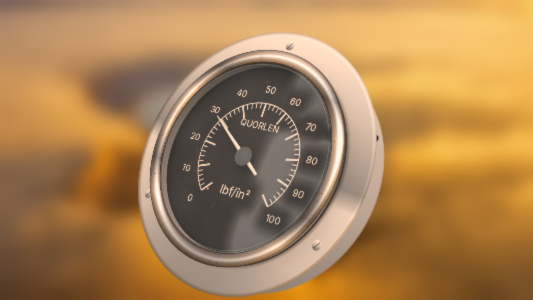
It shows 30 psi
